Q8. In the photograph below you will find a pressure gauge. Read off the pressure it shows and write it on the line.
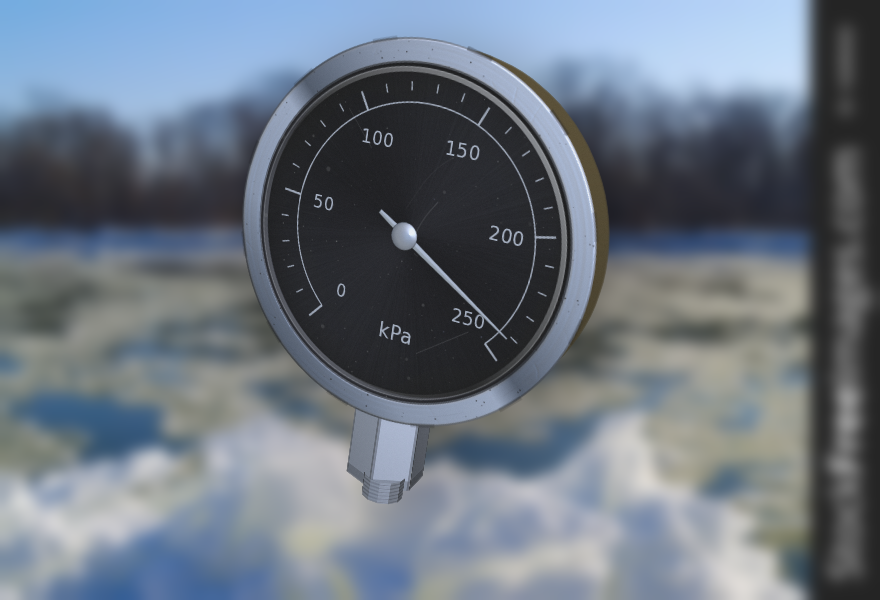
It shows 240 kPa
